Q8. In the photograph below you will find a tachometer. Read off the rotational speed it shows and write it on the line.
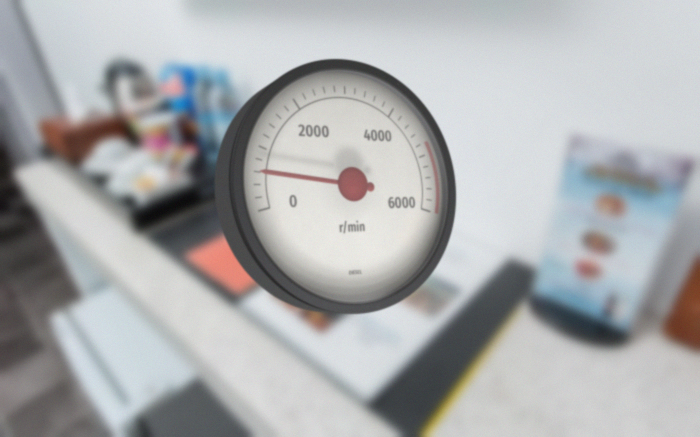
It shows 600 rpm
